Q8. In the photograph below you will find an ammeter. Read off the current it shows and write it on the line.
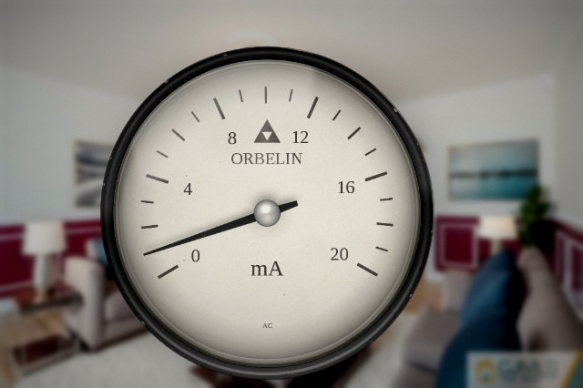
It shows 1 mA
